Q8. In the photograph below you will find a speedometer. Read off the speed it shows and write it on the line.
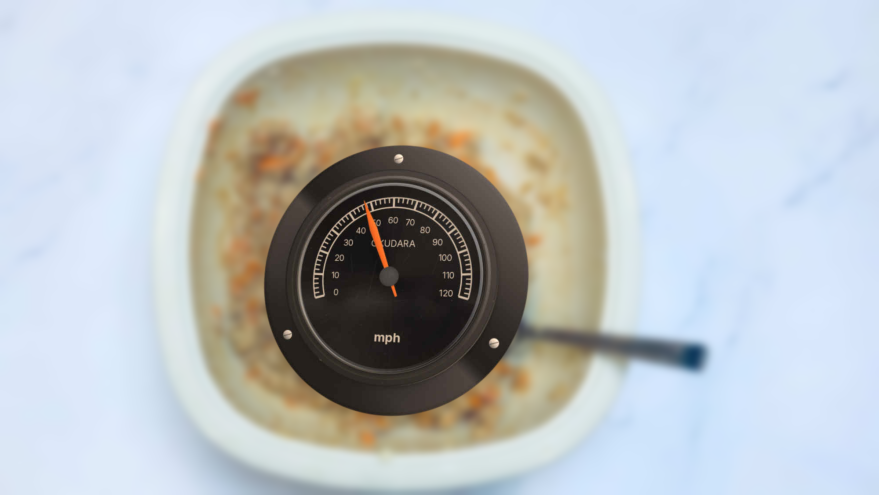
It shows 48 mph
